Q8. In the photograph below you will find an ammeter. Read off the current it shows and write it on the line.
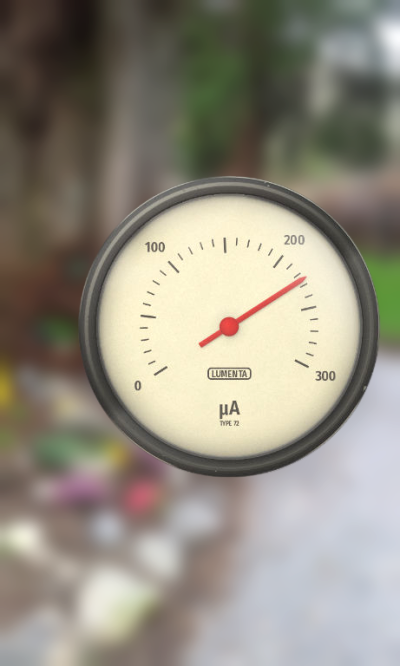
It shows 225 µA
